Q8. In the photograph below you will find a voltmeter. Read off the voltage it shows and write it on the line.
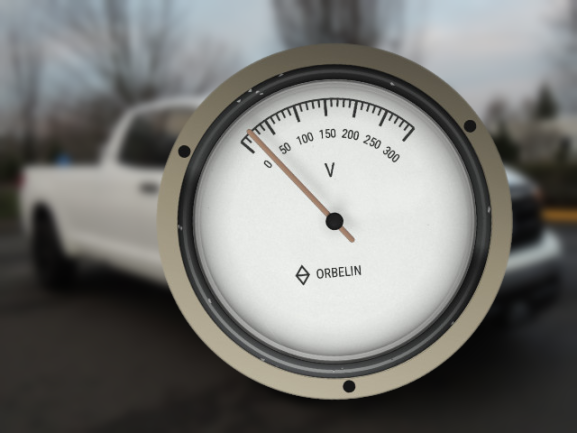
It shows 20 V
